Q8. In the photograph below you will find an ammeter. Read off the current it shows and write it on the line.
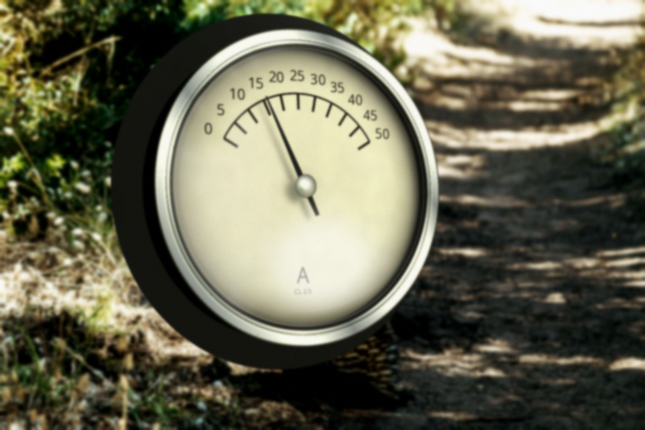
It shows 15 A
